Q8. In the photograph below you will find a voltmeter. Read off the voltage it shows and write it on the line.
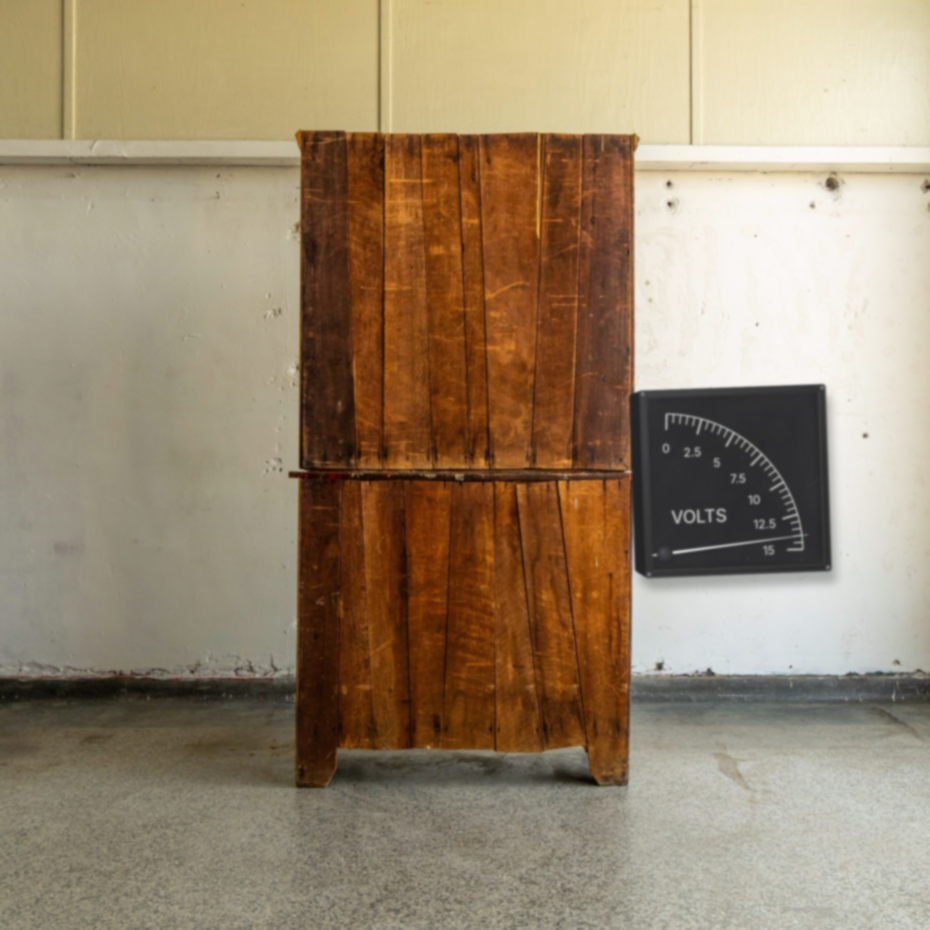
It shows 14 V
